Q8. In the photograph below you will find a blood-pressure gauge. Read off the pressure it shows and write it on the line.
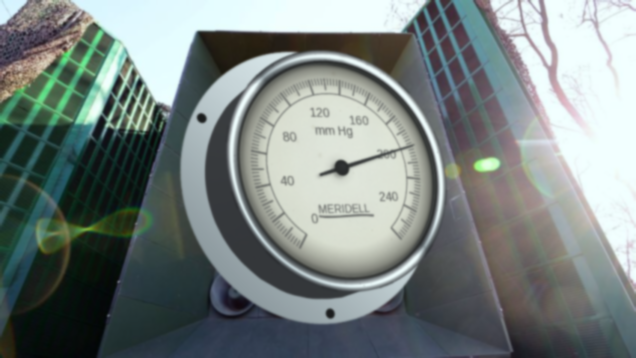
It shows 200 mmHg
